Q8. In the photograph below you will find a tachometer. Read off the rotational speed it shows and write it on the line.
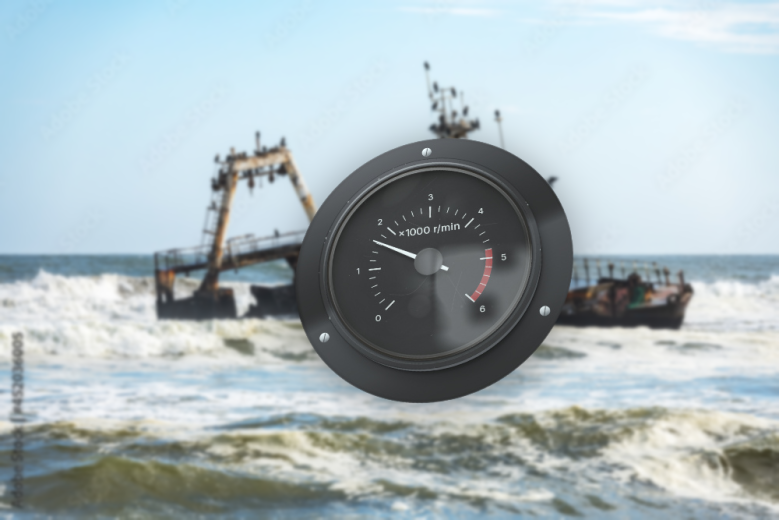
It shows 1600 rpm
